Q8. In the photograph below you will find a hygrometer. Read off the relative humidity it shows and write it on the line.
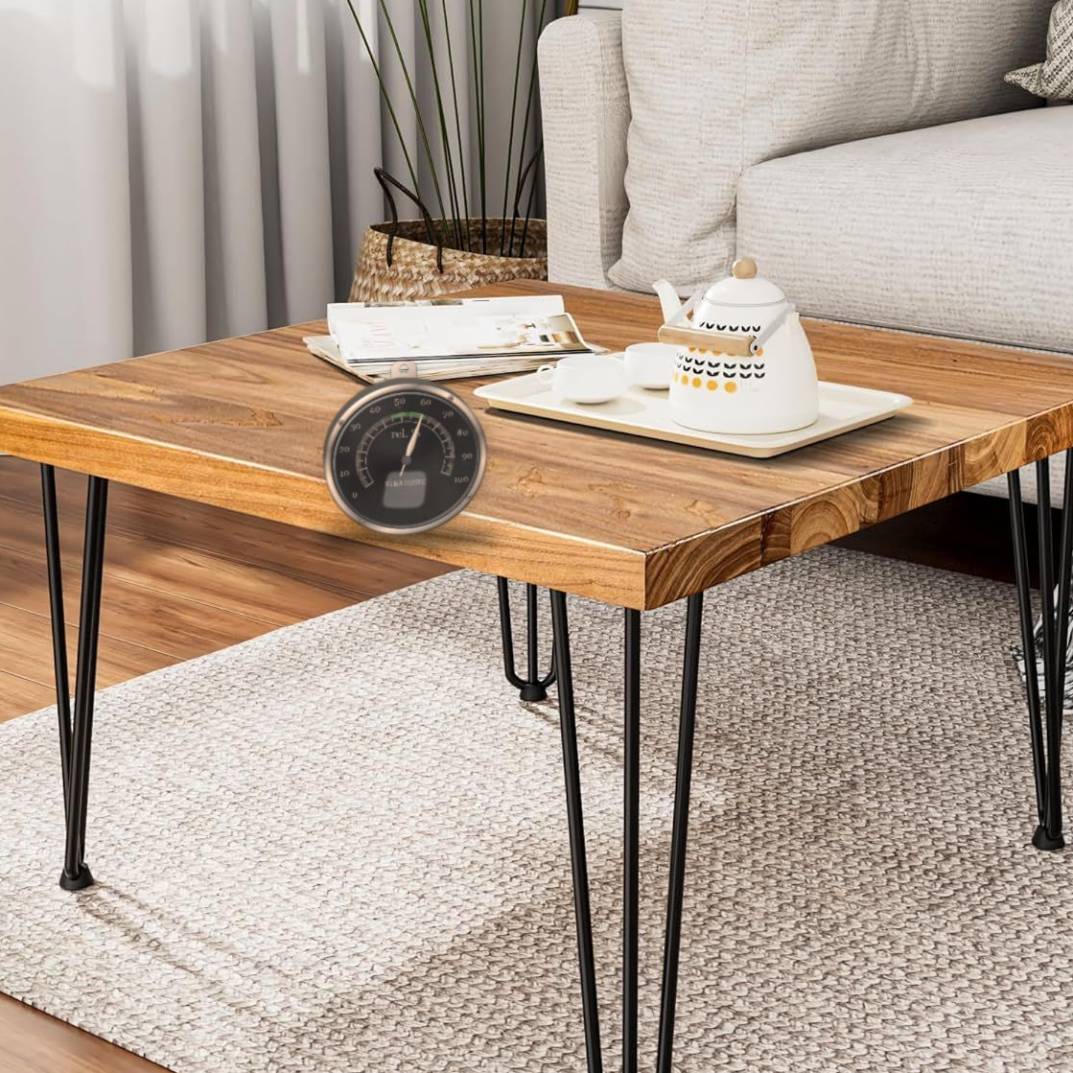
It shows 60 %
